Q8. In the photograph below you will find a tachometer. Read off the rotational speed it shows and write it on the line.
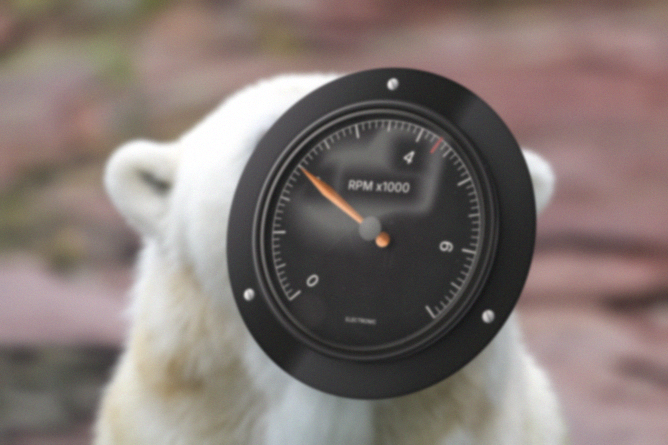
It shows 2000 rpm
